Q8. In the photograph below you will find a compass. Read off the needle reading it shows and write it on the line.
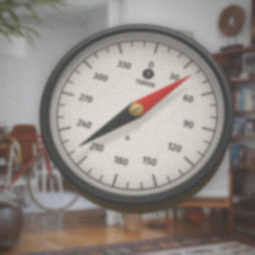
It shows 40 °
